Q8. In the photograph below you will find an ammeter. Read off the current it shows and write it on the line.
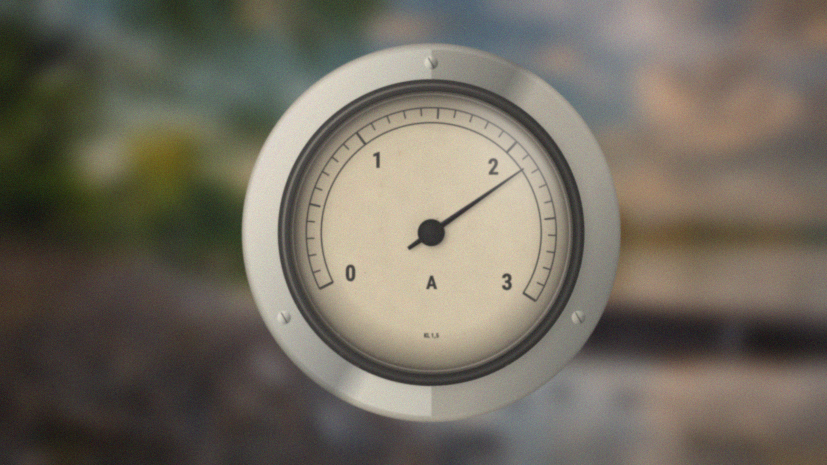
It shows 2.15 A
